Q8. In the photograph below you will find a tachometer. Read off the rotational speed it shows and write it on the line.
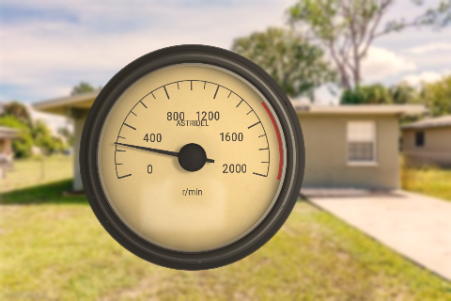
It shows 250 rpm
